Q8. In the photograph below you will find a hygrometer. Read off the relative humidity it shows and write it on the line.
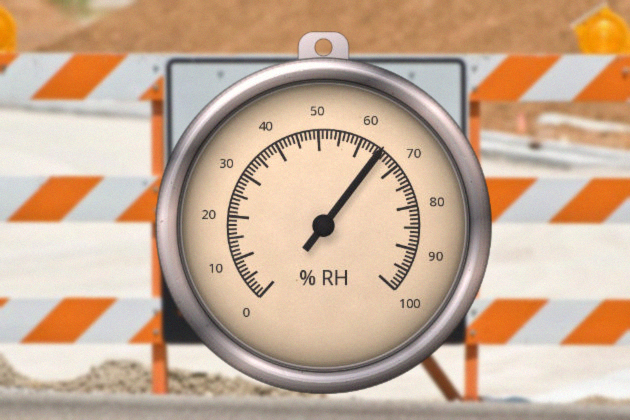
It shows 65 %
